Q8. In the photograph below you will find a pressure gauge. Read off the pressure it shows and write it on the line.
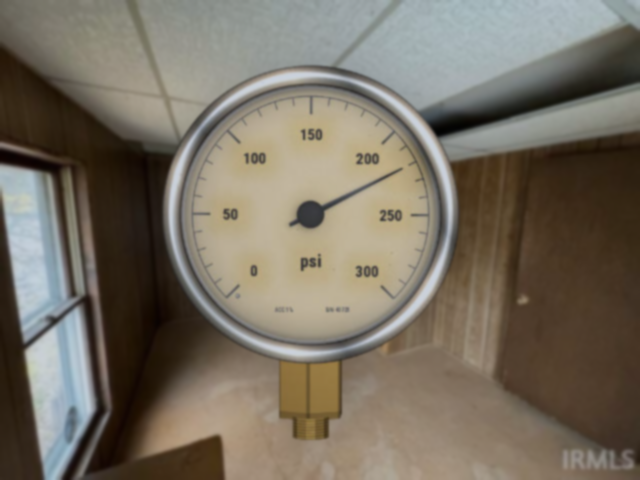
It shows 220 psi
